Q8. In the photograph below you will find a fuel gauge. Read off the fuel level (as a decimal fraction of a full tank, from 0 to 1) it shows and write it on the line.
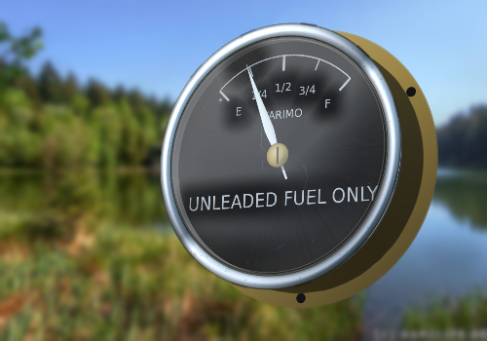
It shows 0.25
